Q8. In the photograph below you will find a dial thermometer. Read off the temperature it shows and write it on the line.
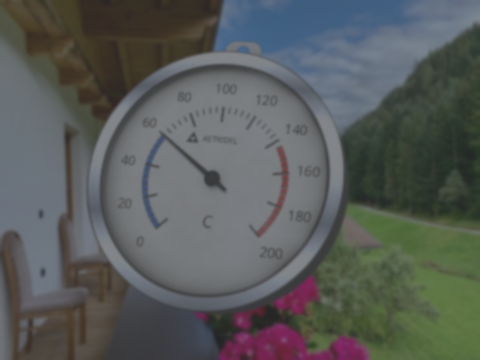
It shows 60 °C
